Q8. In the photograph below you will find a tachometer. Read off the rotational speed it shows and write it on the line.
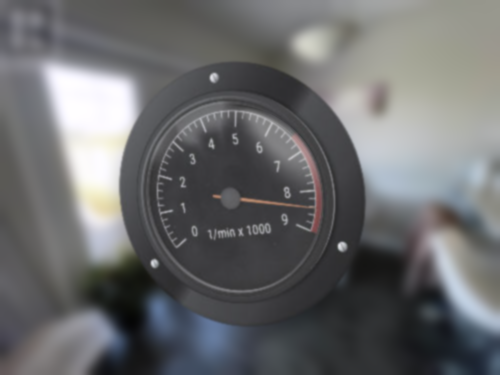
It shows 8400 rpm
